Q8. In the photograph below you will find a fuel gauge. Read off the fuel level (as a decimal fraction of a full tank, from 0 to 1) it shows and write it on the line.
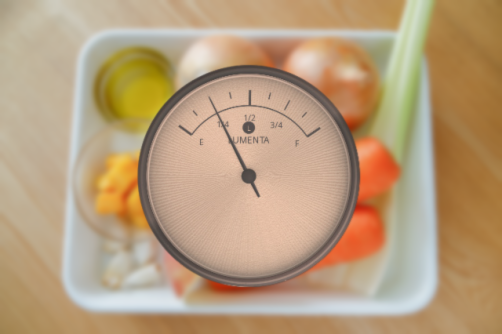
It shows 0.25
